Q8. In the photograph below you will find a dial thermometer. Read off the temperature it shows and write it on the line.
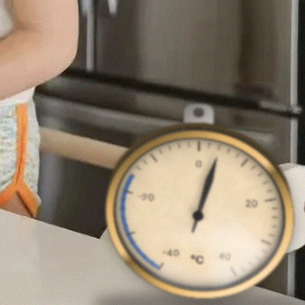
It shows 4 °C
